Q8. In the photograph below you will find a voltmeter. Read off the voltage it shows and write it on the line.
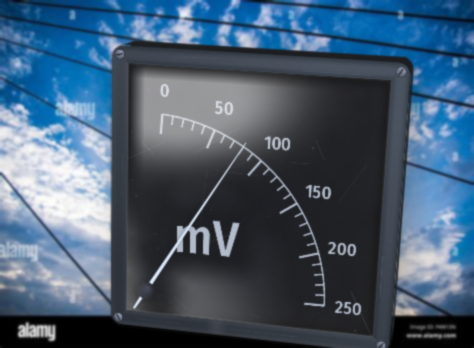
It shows 80 mV
